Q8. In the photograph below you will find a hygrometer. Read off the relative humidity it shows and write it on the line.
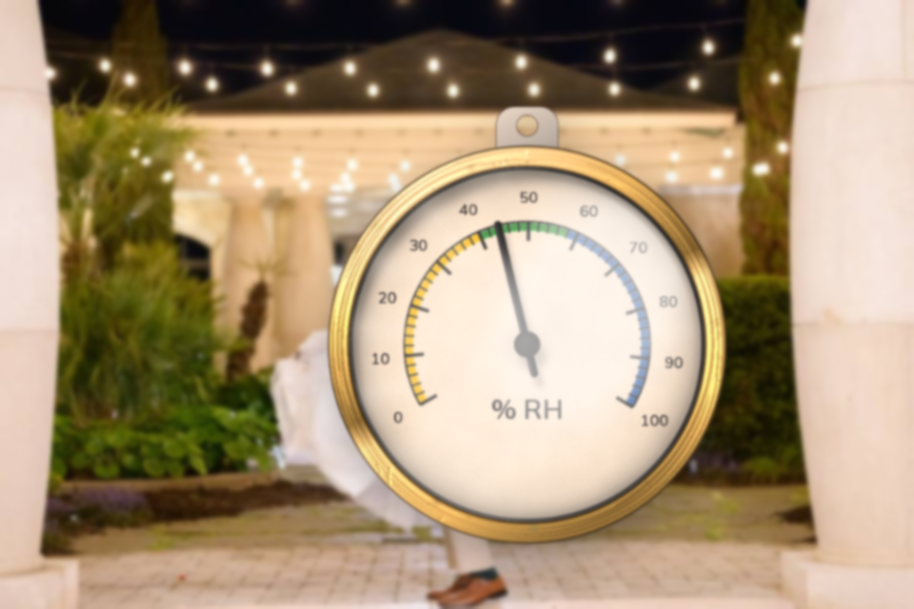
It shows 44 %
